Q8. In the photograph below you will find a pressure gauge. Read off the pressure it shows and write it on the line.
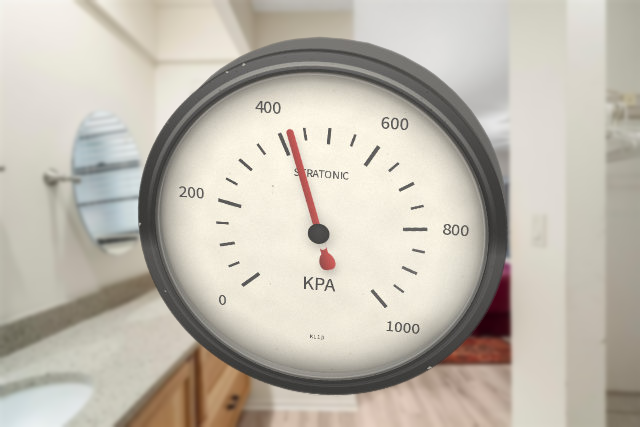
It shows 425 kPa
